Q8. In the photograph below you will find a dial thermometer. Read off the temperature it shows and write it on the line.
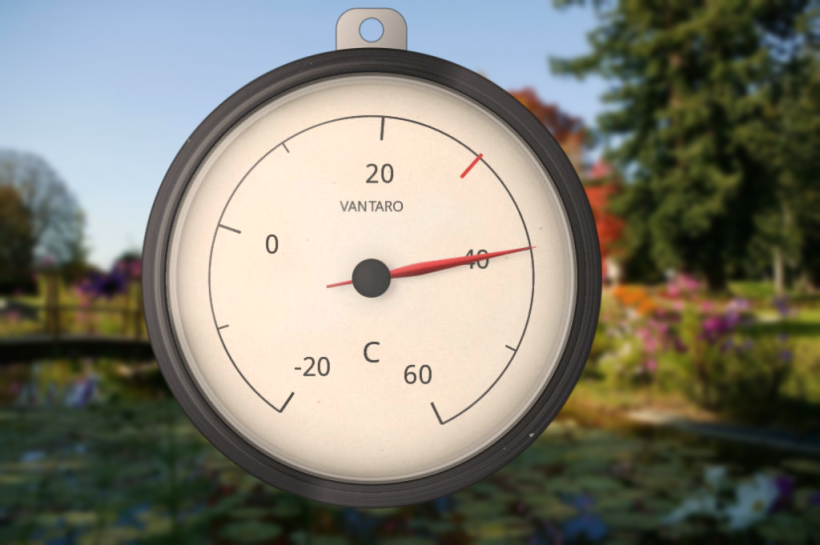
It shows 40 °C
